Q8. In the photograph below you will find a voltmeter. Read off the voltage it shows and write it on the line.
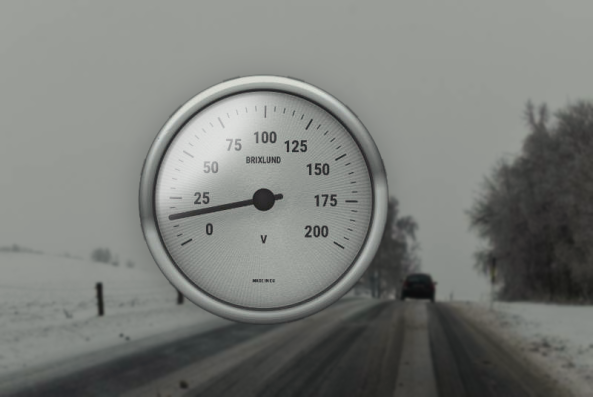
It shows 15 V
